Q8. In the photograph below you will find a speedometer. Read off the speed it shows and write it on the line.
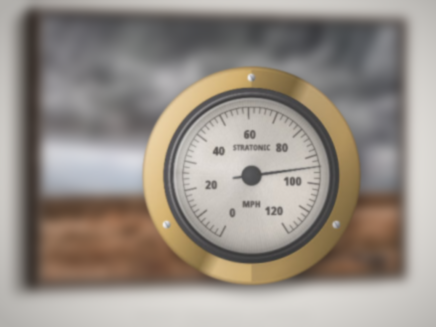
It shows 94 mph
